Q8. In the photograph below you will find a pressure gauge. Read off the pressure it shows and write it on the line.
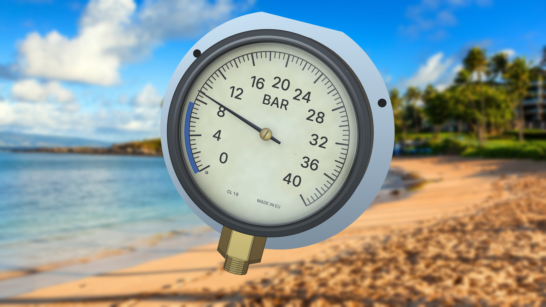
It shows 9 bar
